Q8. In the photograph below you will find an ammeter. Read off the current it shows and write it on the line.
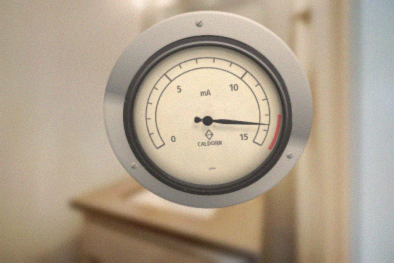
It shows 13.5 mA
